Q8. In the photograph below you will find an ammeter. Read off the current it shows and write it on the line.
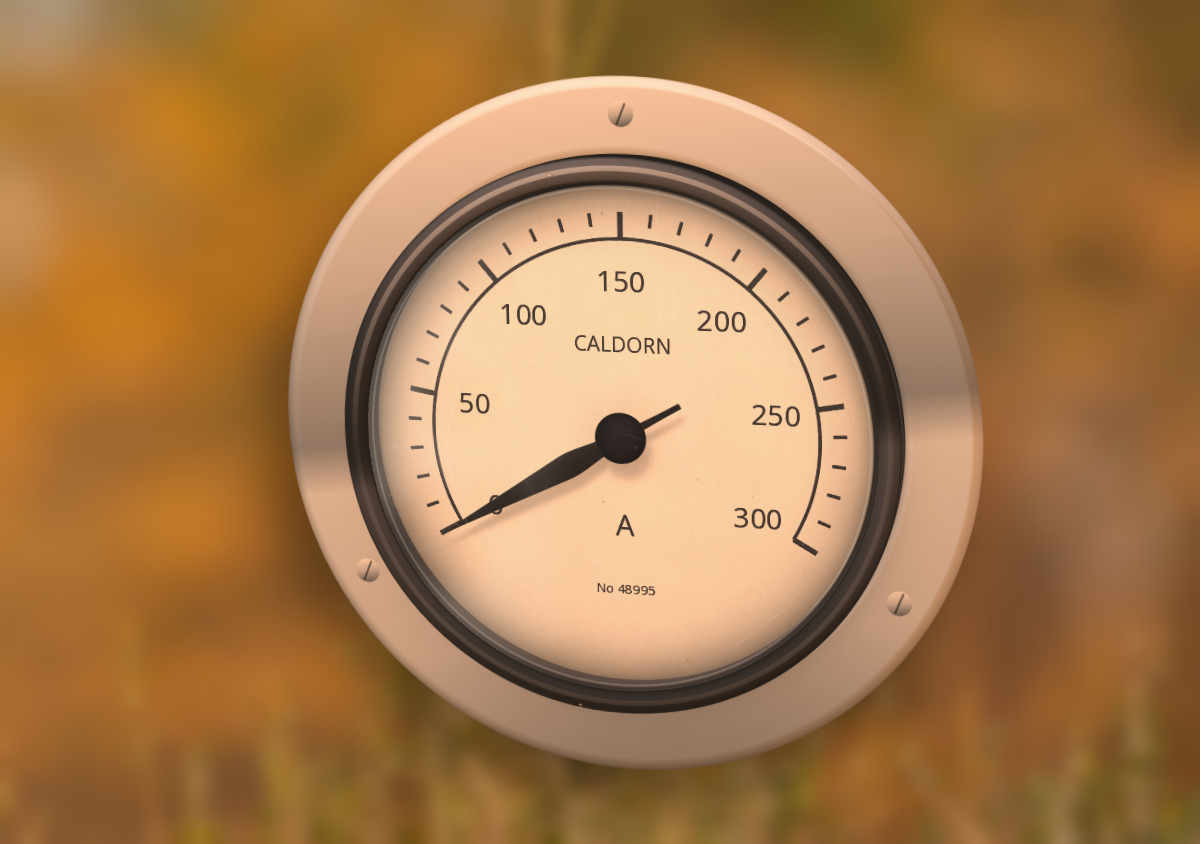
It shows 0 A
